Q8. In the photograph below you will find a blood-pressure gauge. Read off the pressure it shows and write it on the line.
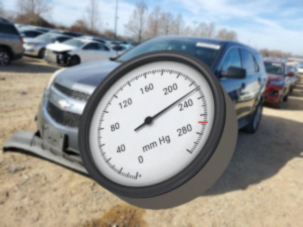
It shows 230 mmHg
